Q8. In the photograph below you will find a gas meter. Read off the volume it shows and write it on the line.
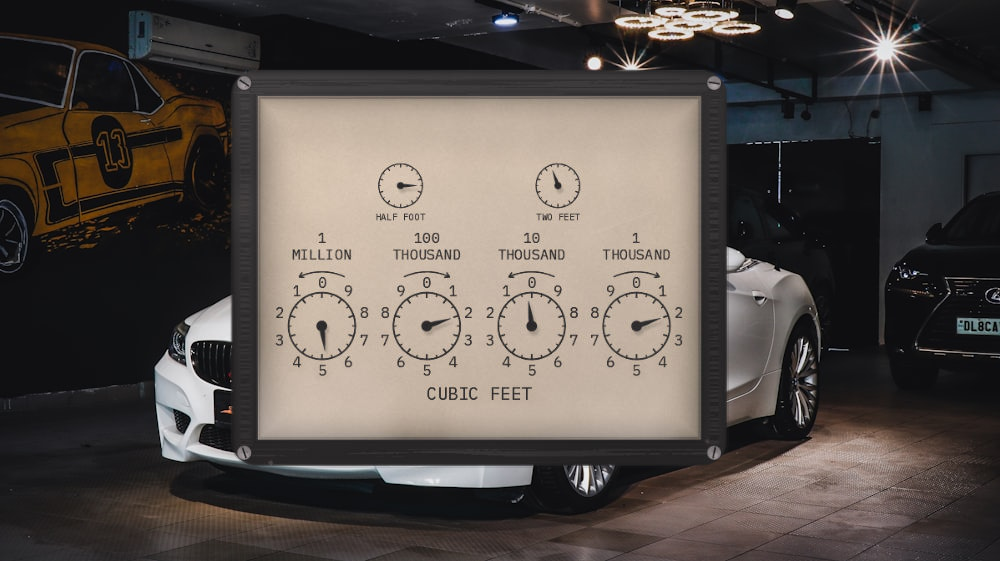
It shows 520200 ft³
